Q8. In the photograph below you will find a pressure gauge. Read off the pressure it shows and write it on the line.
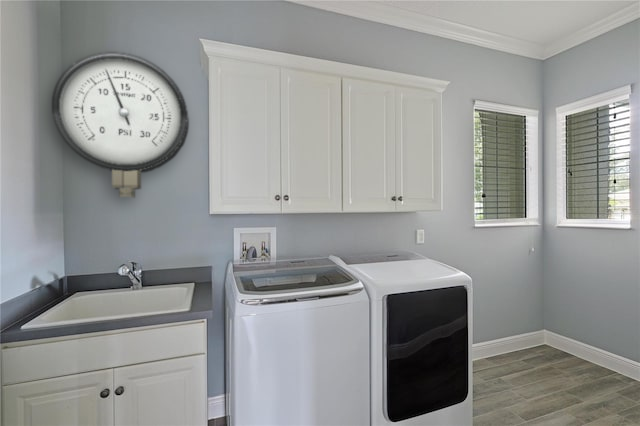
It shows 12.5 psi
